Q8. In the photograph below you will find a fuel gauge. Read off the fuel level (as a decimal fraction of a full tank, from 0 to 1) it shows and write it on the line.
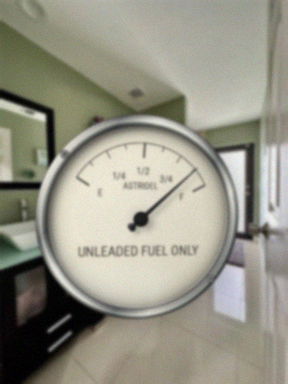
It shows 0.875
